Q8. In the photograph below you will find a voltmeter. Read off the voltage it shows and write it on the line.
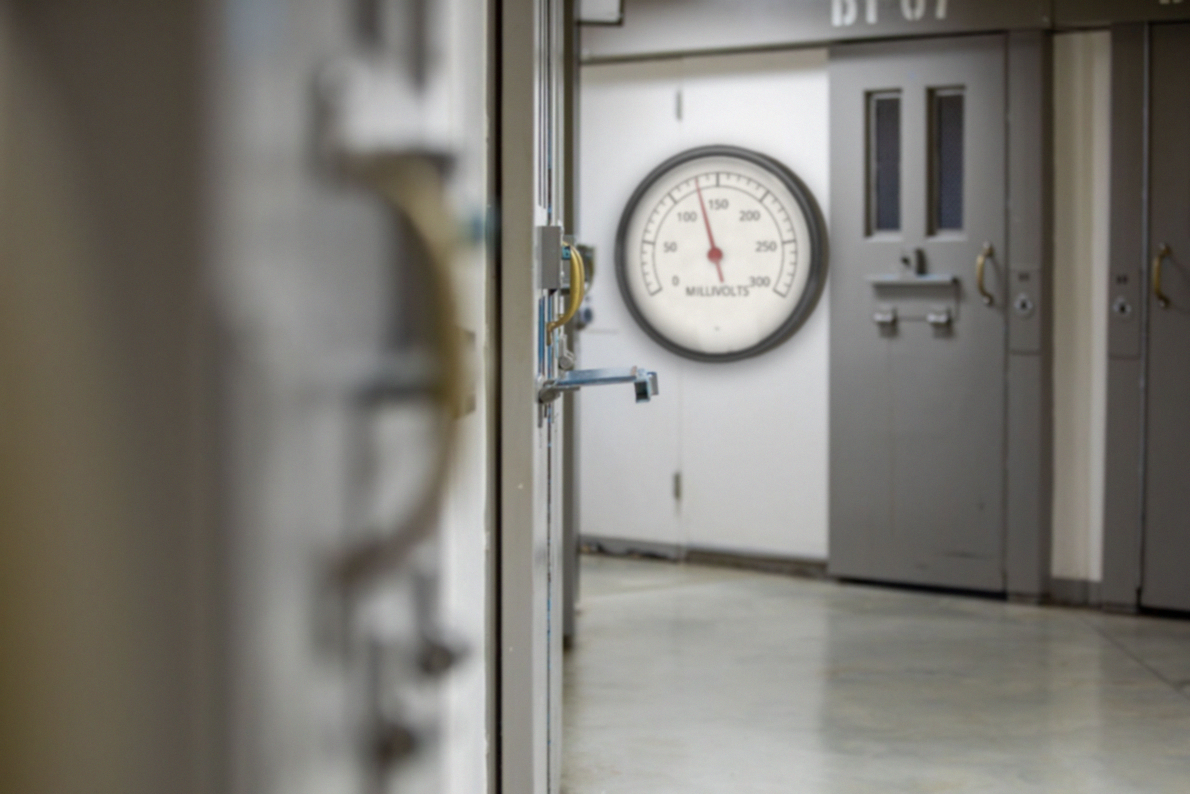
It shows 130 mV
